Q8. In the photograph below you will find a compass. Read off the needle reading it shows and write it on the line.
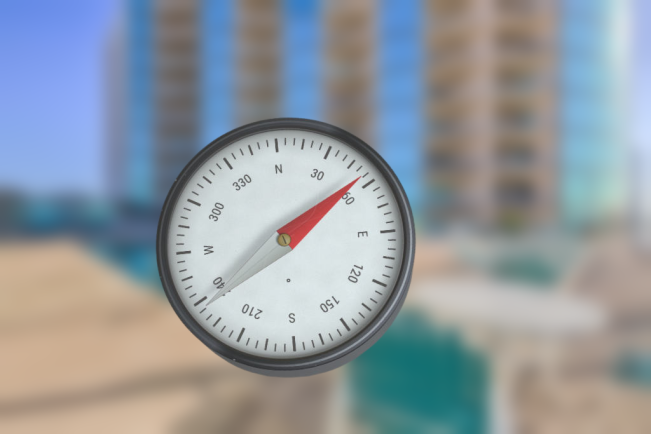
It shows 55 °
